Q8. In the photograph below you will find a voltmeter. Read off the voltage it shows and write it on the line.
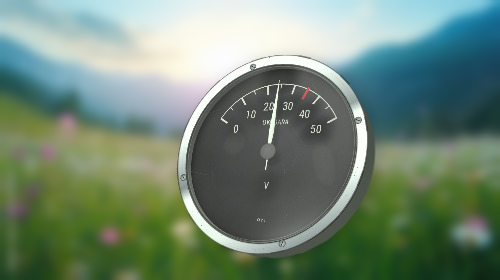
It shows 25 V
